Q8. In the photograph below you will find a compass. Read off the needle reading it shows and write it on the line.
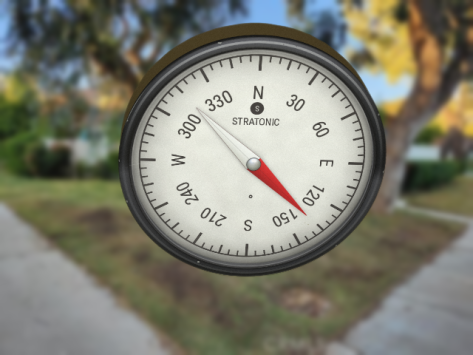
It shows 135 °
